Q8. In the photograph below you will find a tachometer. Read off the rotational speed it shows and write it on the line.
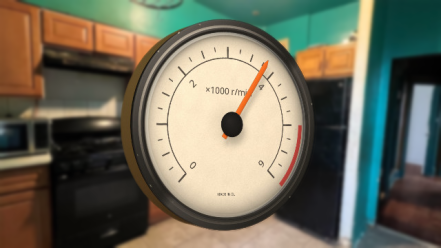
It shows 3750 rpm
